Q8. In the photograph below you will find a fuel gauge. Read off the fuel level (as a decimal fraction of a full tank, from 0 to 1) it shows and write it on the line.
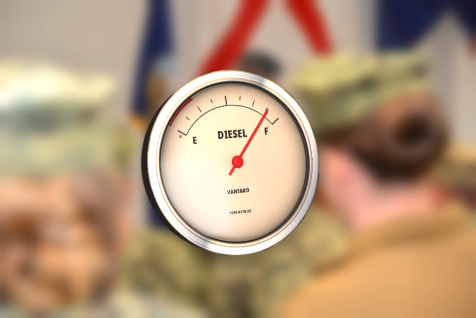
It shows 0.875
